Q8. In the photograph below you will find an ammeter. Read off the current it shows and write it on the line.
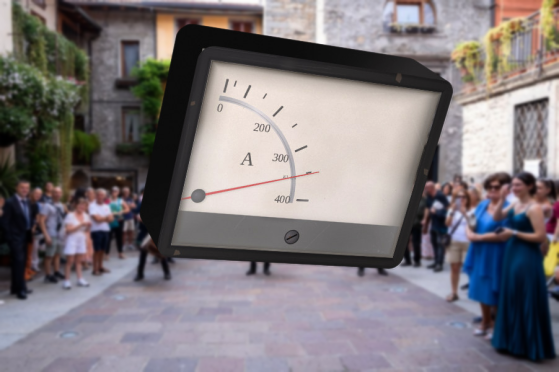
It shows 350 A
